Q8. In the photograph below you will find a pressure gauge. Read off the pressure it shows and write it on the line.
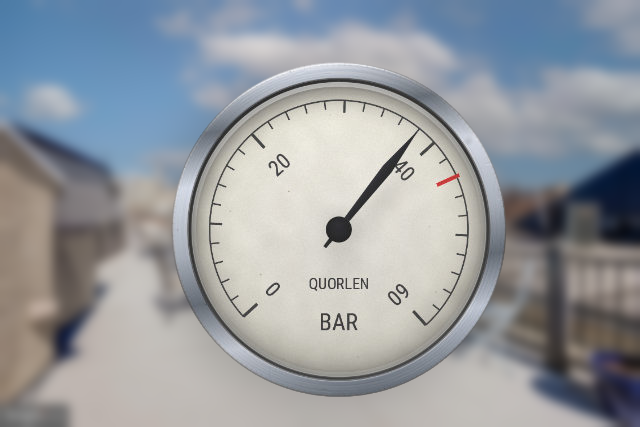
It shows 38 bar
